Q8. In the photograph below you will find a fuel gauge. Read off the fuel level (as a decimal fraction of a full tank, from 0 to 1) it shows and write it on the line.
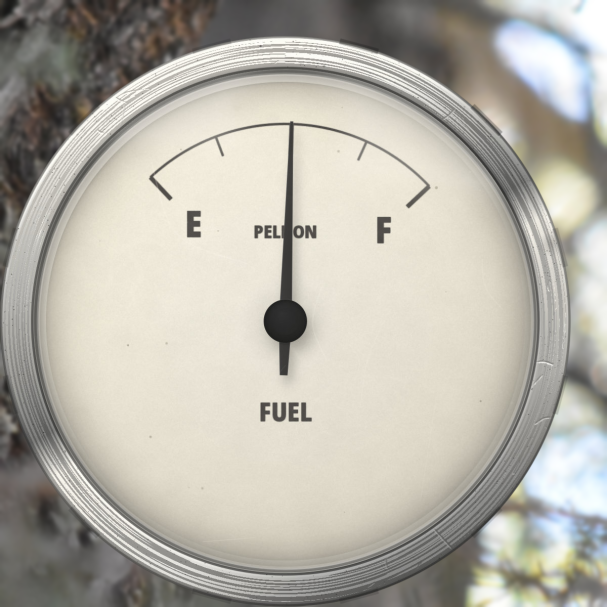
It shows 0.5
